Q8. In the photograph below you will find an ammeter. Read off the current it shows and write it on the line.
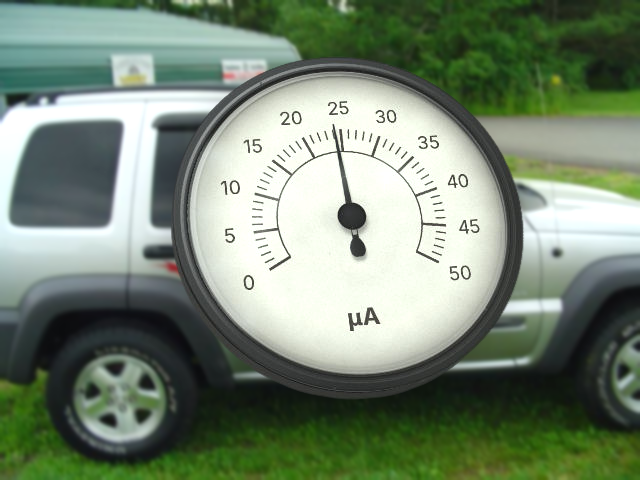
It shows 24 µA
